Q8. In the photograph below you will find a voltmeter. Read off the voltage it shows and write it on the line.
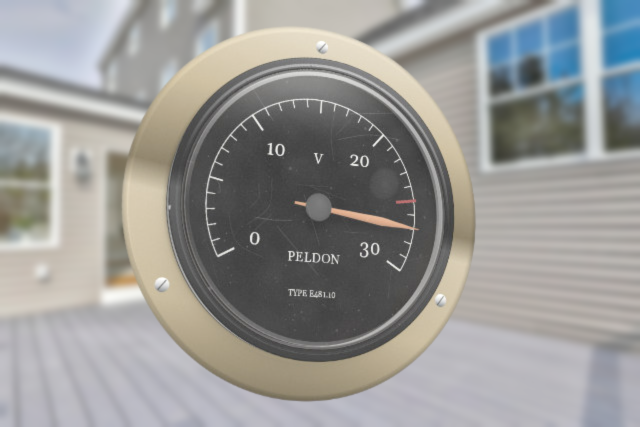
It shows 27 V
